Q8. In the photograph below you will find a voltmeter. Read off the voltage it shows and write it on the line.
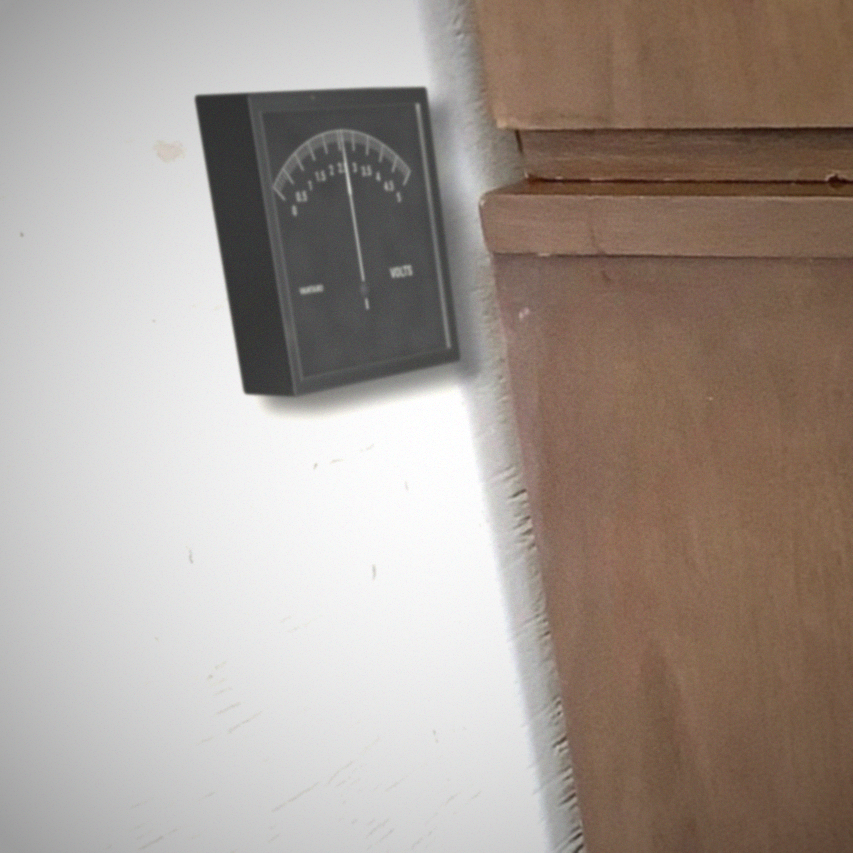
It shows 2.5 V
